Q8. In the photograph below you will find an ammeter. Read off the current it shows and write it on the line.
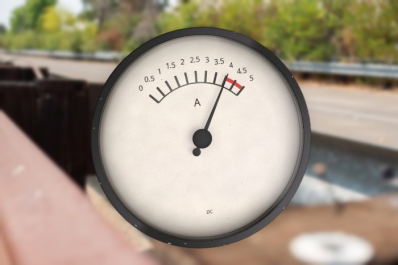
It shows 4 A
